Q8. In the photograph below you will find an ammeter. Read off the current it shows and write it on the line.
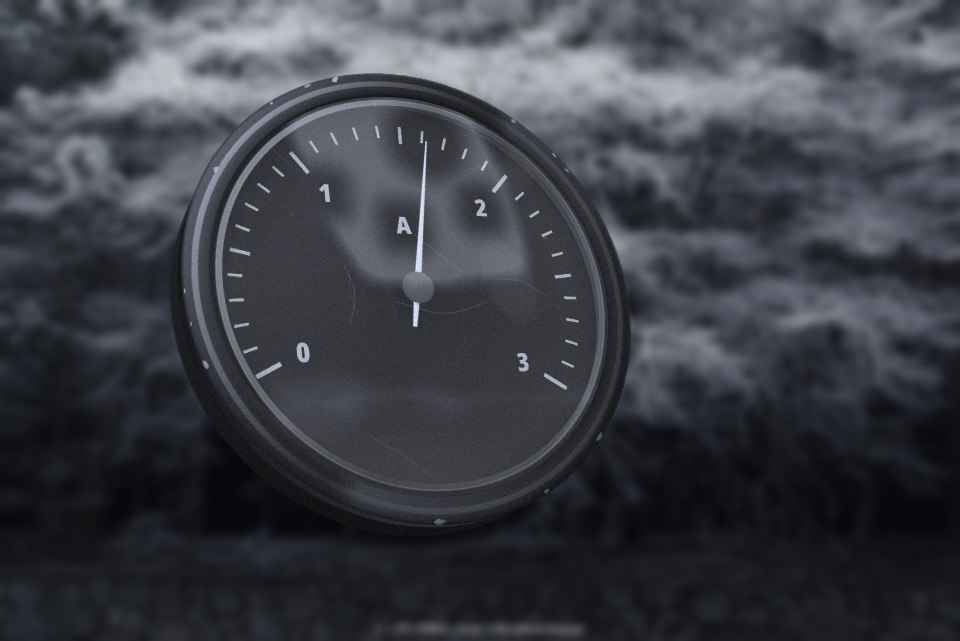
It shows 1.6 A
